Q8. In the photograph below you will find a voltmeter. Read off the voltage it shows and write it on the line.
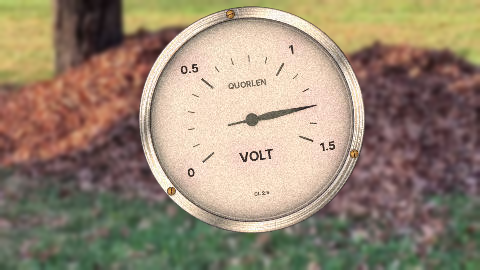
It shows 1.3 V
